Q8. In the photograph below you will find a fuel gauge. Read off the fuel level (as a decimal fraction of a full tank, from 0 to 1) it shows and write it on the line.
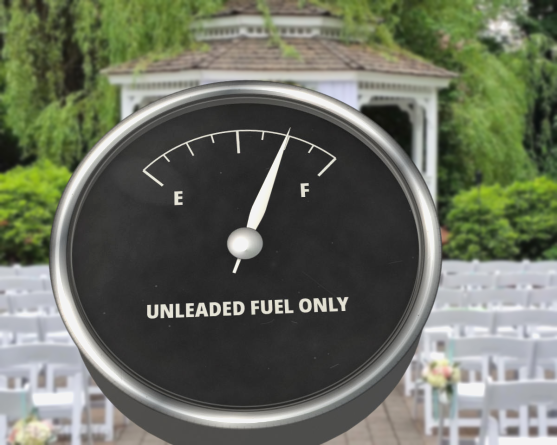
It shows 0.75
